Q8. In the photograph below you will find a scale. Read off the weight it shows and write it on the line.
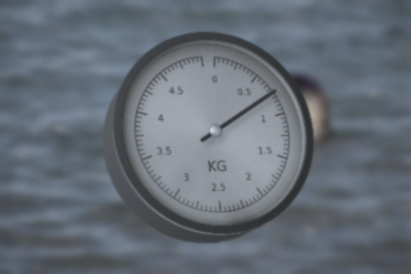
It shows 0.75 kg
